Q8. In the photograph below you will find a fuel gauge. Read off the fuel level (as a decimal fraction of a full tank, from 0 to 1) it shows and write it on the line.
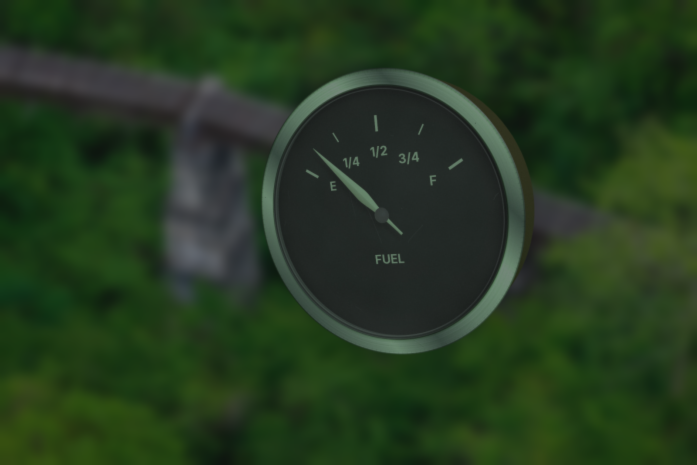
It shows 0.125
